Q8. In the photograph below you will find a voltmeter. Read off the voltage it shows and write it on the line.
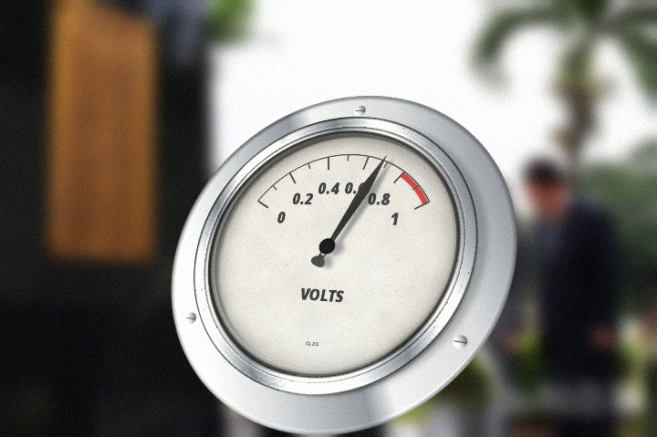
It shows 0.7 V
